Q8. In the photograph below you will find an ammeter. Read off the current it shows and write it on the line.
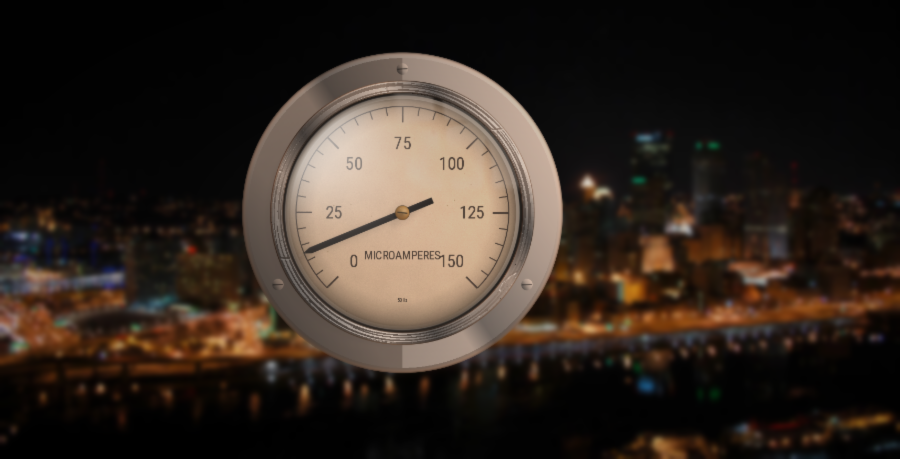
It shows 12.5 µA
